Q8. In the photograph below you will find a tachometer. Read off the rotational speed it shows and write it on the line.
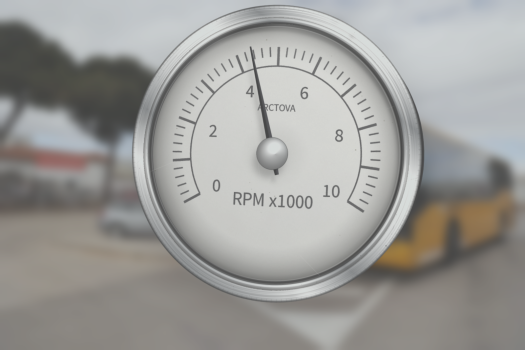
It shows 4400 rpm
